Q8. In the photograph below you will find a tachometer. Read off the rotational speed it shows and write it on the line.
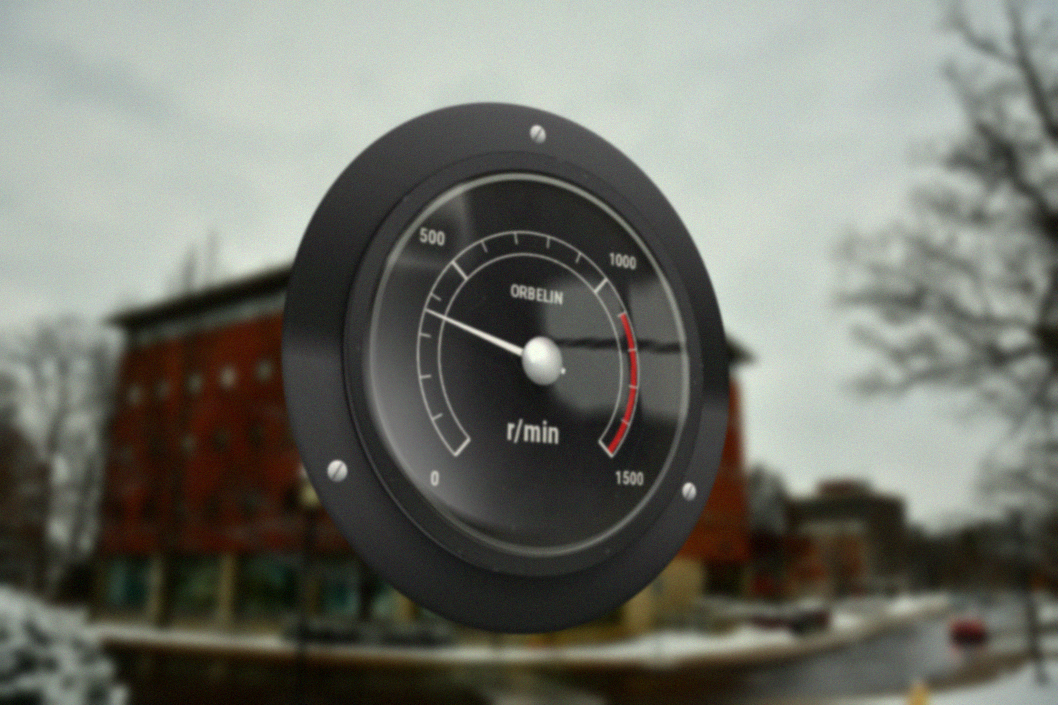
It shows 350 rpm
